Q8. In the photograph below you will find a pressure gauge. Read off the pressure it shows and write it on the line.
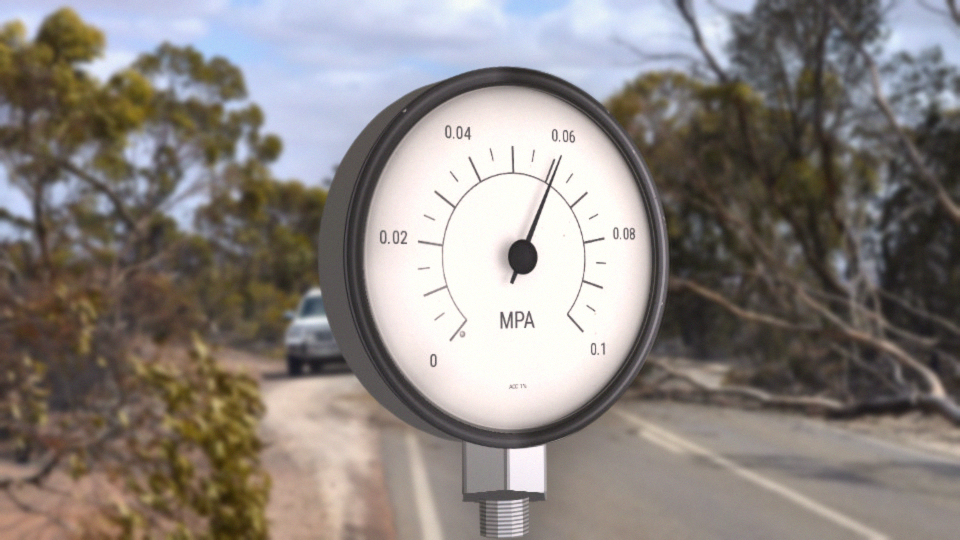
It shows 0.06 MPa
